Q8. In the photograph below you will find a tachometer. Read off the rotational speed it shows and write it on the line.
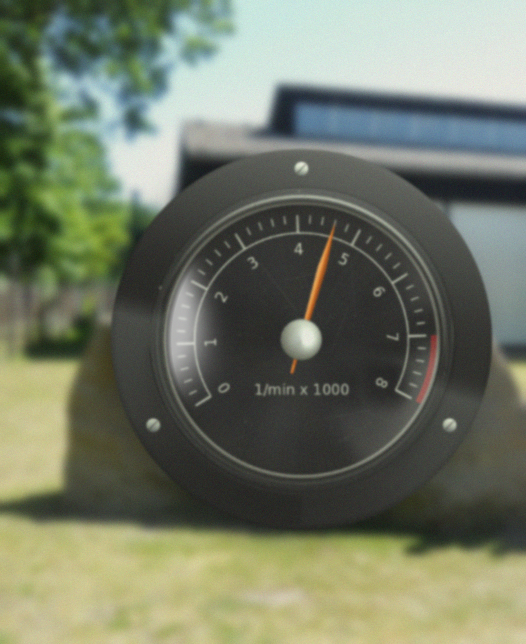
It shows 4600 rpm
